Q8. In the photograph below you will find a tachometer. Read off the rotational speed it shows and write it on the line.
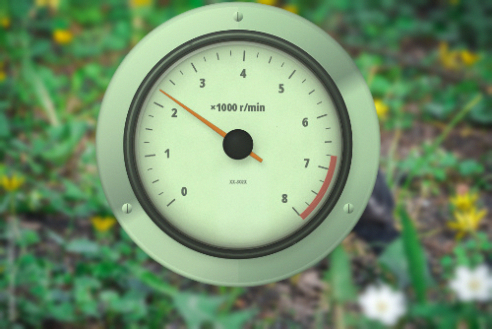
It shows 2250 rpm
